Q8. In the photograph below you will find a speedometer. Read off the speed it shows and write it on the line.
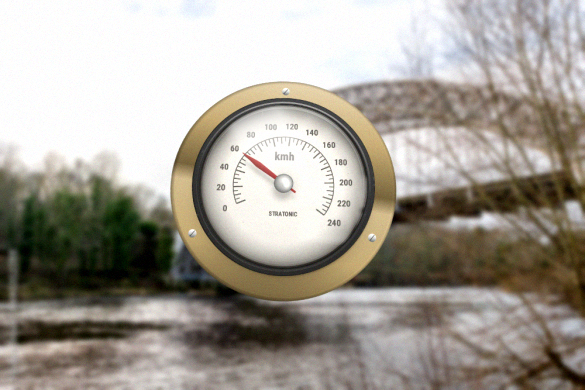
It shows 60 km/h
